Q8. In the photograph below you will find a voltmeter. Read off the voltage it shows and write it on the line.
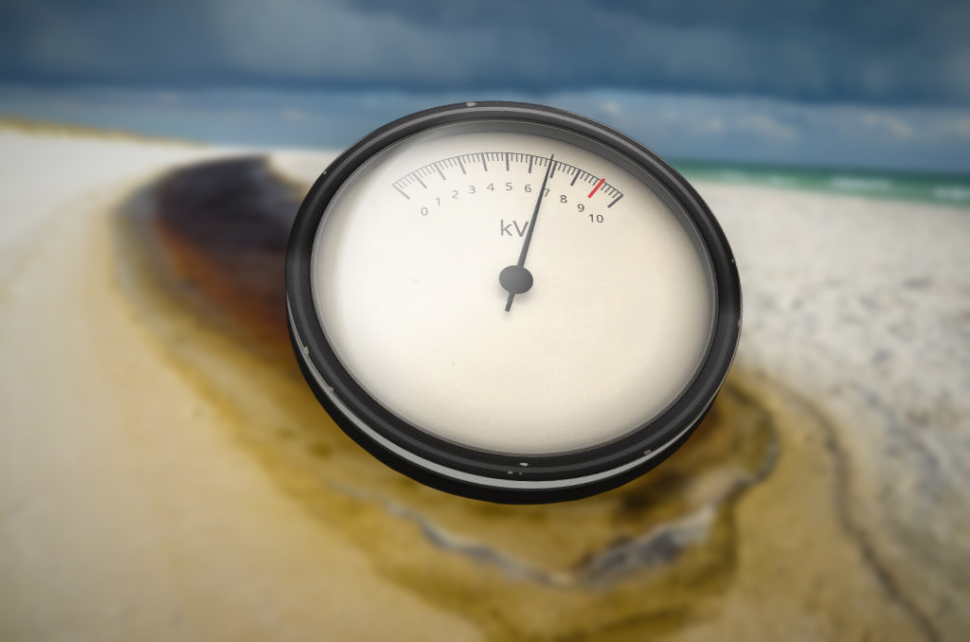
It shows 6.8 kV
